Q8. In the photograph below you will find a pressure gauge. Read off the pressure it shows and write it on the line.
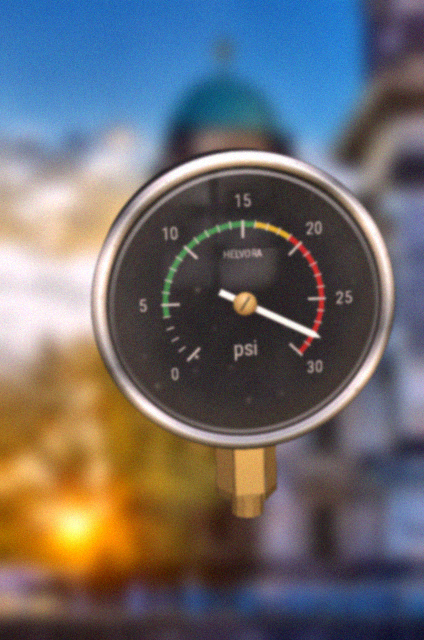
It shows 28 psi
